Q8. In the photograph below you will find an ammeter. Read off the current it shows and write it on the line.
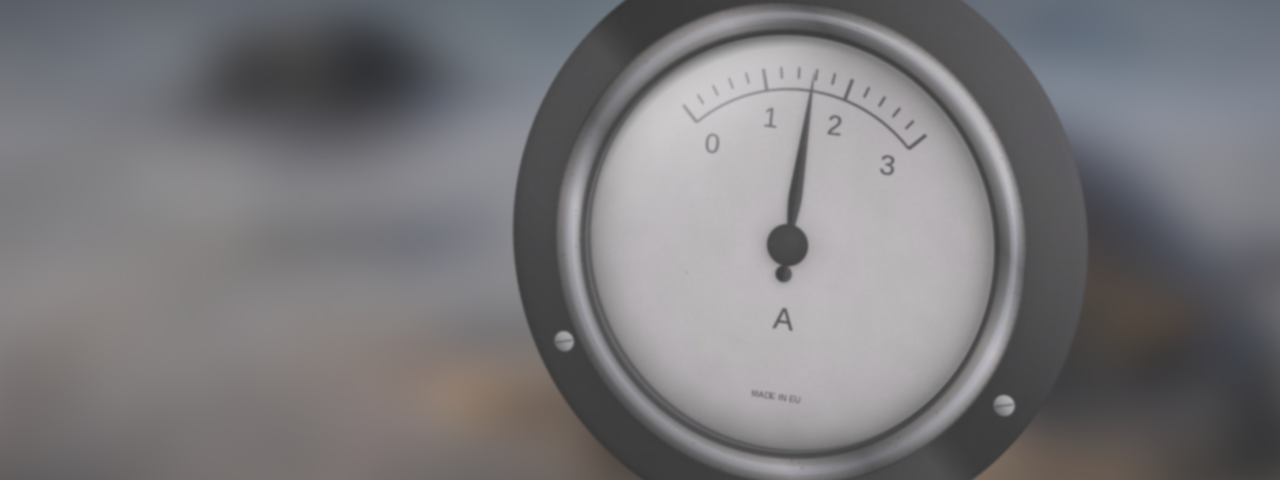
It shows 1.6 A
